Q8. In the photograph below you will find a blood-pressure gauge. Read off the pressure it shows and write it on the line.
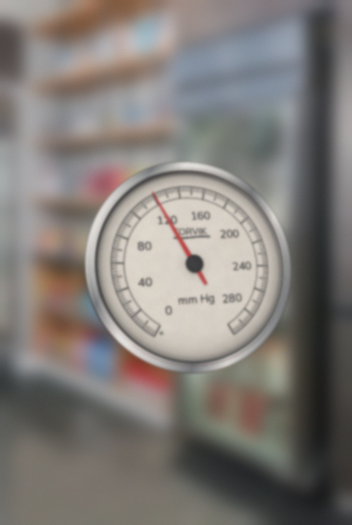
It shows 120 mmHg
